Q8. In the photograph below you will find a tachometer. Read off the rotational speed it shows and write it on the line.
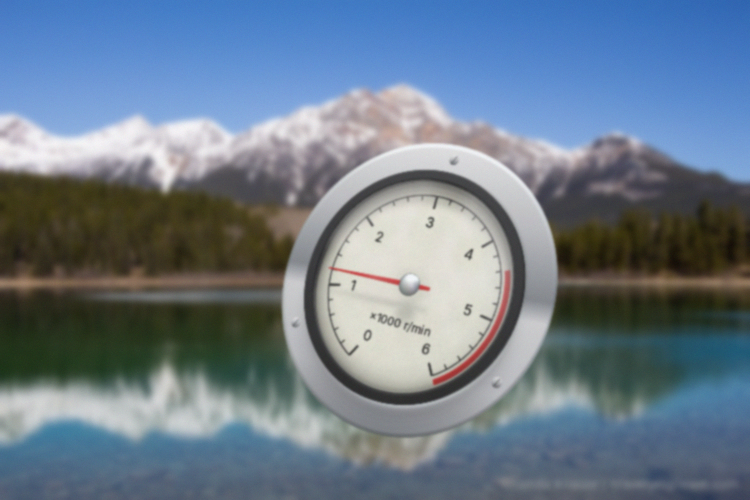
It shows 1200 rpm
